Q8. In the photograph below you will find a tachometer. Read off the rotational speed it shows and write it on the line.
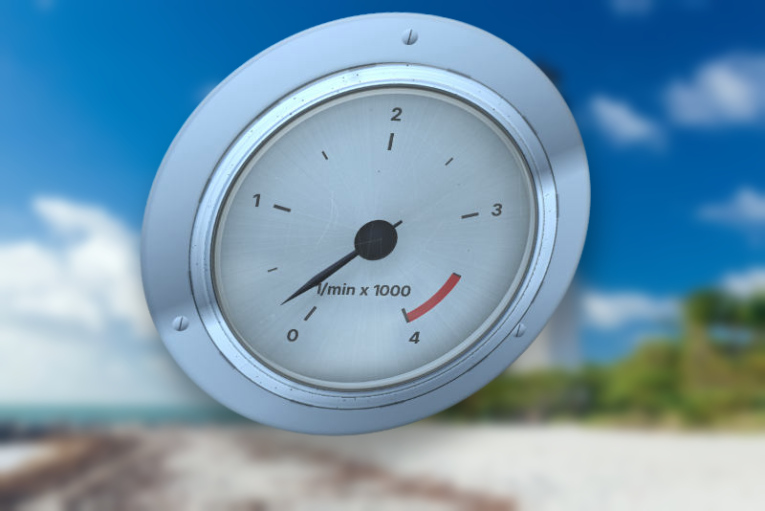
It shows 250 rpm
